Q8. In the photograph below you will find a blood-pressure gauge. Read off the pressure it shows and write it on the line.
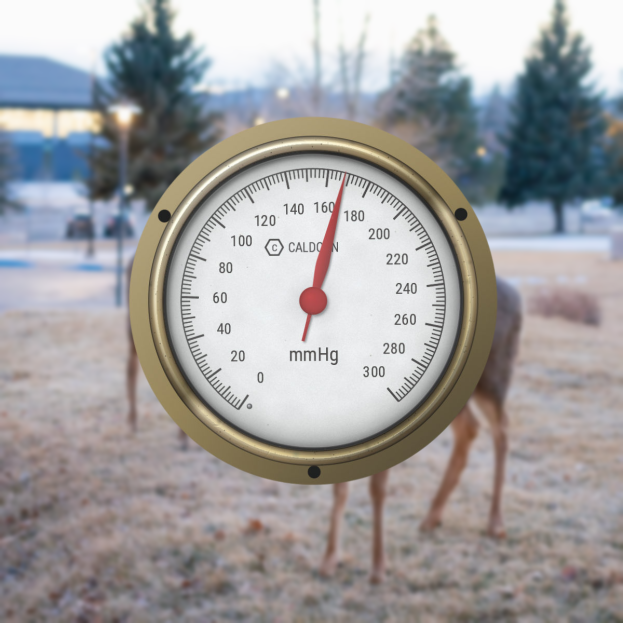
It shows 168 mmHg
